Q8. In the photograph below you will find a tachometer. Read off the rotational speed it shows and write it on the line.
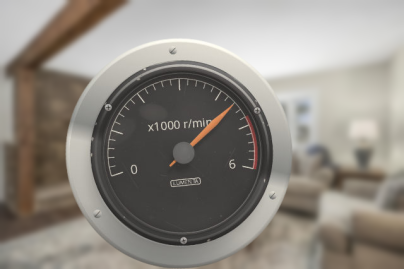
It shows 4400 rpm
